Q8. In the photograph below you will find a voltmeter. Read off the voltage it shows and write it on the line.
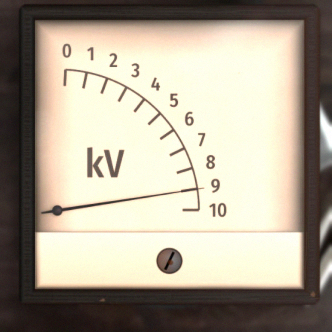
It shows 9 kV
